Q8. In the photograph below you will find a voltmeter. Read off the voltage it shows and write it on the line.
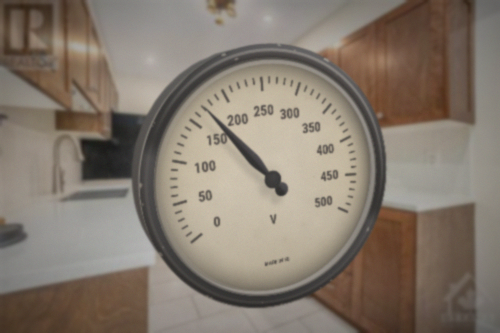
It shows 170 V
